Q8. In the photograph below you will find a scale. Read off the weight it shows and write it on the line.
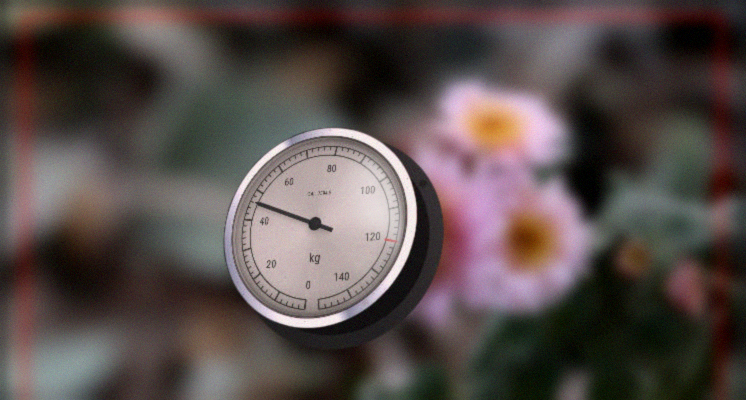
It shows 46 kg
